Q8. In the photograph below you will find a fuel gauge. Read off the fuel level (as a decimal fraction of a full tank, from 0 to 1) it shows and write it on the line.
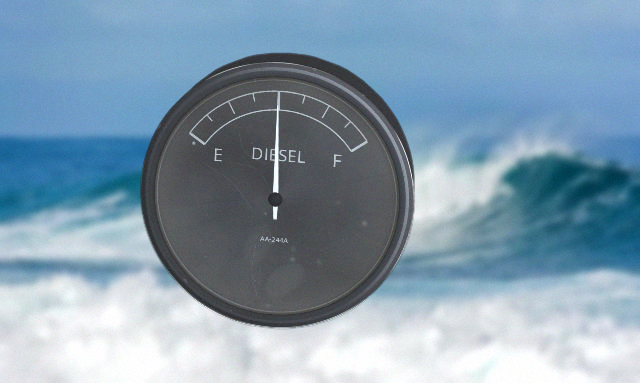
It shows 0.5
